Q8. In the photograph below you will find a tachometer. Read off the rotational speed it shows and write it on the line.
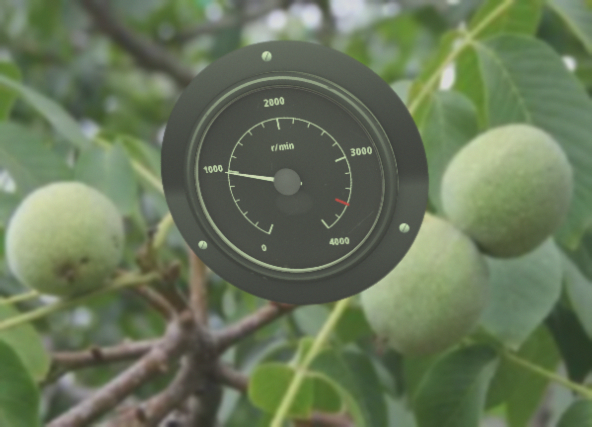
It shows 1000 rpm
